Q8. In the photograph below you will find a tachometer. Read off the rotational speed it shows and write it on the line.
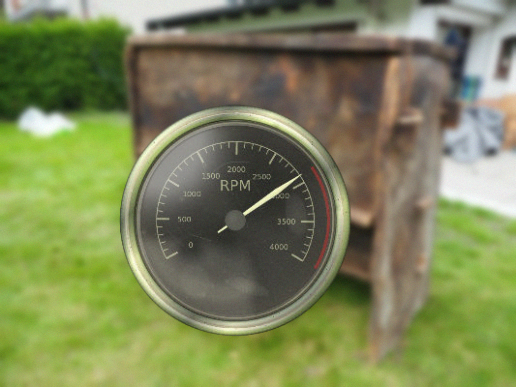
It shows 2900 rpm
